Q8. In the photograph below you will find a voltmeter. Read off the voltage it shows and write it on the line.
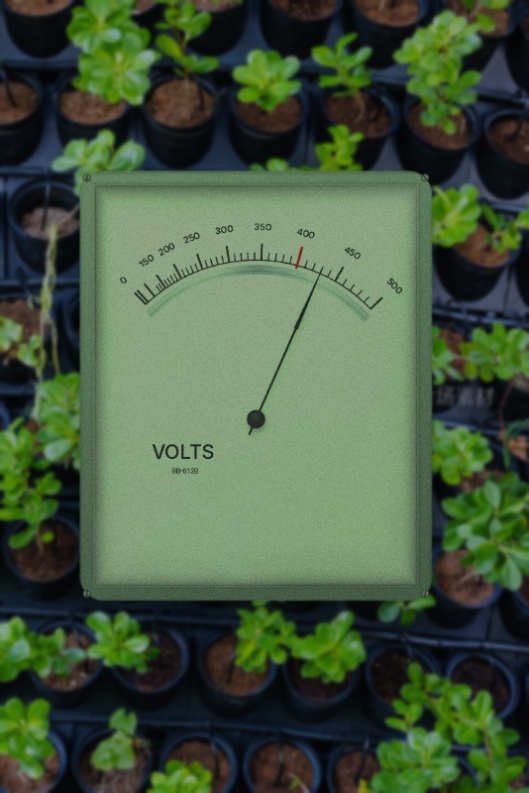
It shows 430 V
